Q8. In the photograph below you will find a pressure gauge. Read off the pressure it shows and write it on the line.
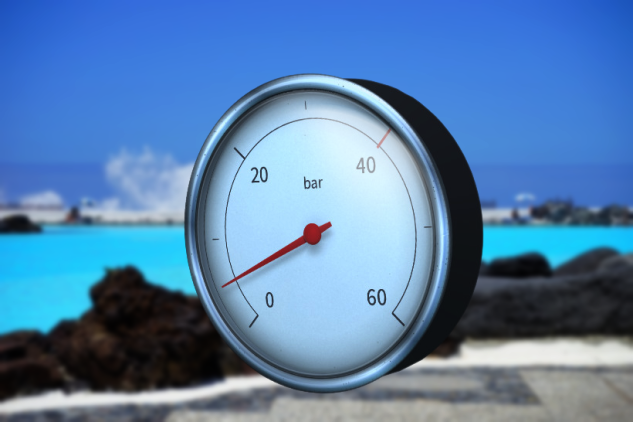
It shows 5 bar
